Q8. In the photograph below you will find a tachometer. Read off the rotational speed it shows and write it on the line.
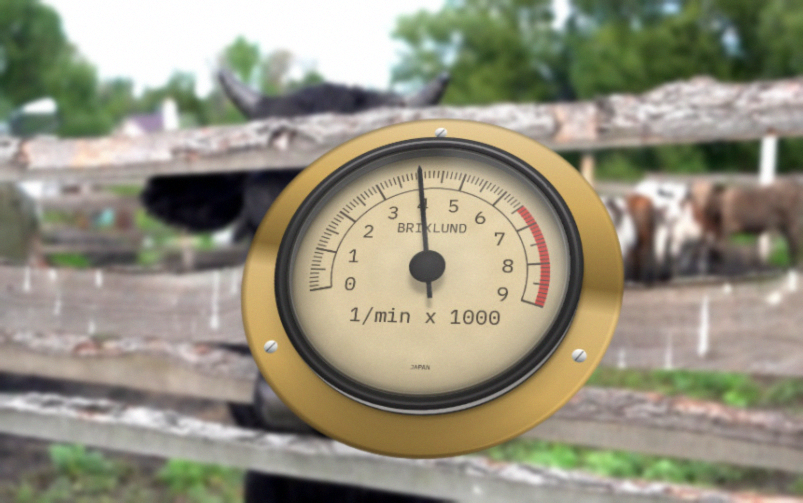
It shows 4000 rpm
